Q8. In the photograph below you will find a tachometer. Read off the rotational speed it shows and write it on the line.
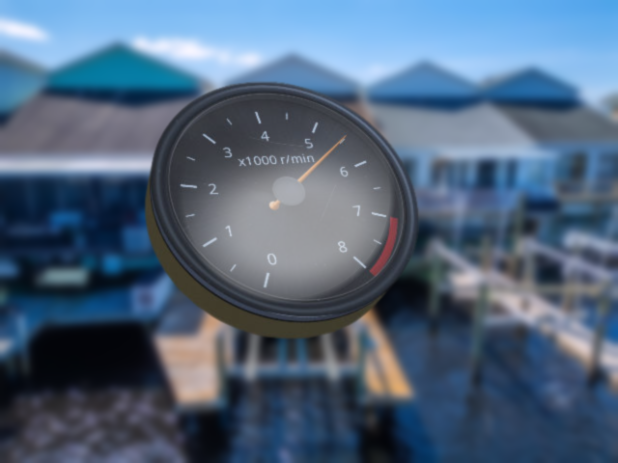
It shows 5500 rpm
